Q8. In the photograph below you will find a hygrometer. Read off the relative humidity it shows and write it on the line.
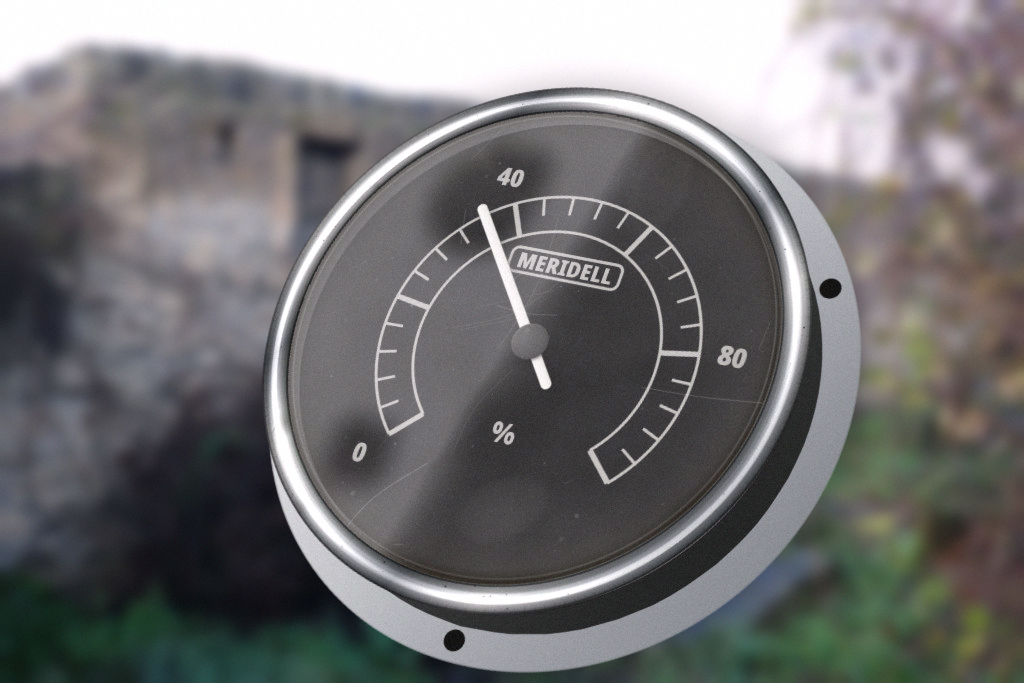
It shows 36 %
